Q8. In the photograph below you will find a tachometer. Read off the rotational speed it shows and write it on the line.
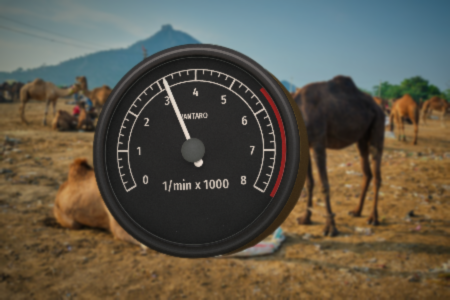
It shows 3200 rpm
